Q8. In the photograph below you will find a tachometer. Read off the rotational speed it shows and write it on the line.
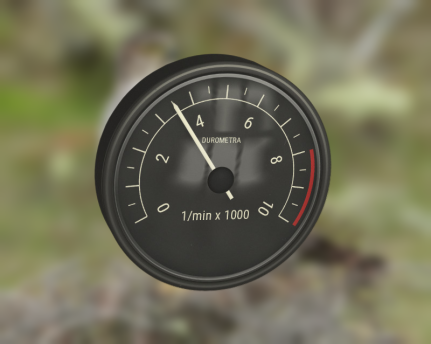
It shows 3500 rpm
